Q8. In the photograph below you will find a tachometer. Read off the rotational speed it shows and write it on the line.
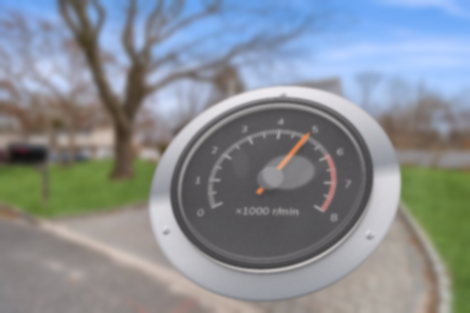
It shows 5000 rpm
